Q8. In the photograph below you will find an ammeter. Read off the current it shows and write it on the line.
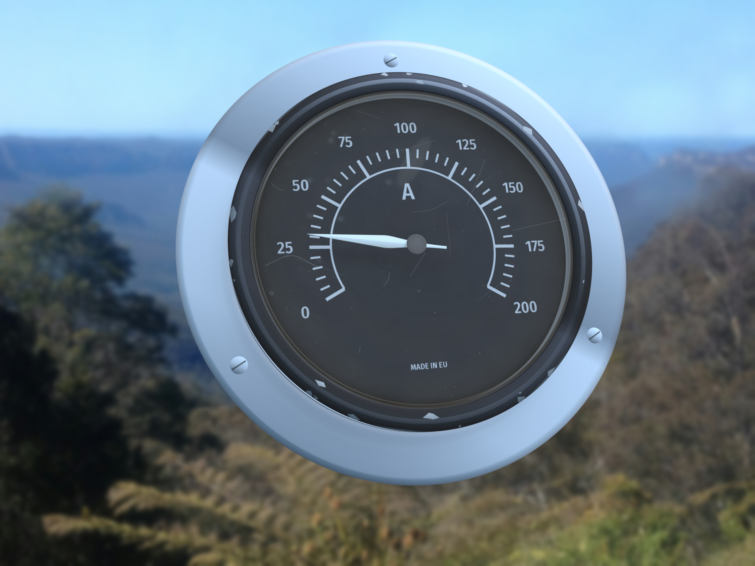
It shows 30 A
